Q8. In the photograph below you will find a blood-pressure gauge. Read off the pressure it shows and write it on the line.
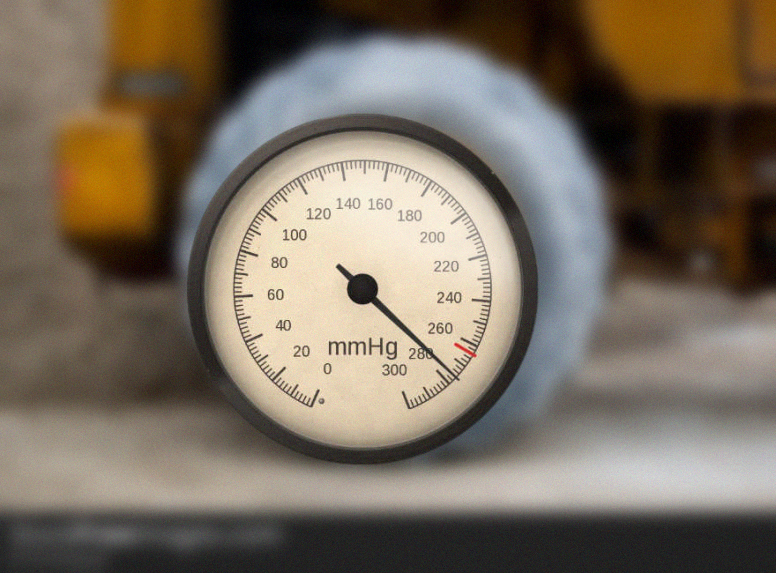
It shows 276 mmHg
